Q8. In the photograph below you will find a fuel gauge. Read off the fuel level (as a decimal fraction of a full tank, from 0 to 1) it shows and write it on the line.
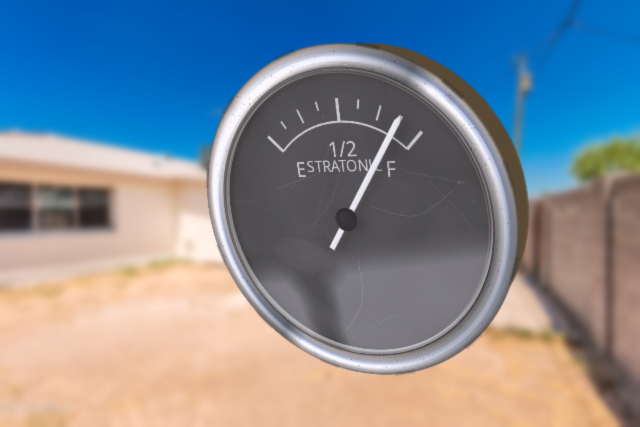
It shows 0.875
